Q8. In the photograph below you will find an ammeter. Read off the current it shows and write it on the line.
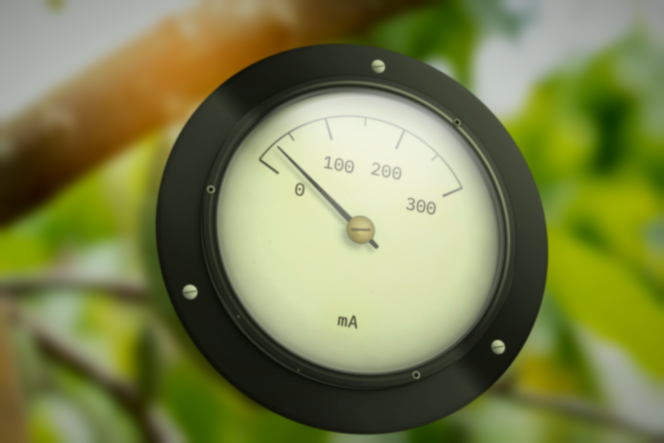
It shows 25 mA
